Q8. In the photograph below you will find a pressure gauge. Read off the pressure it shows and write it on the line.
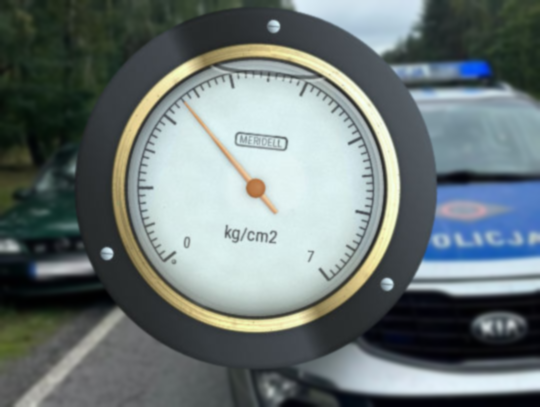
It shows 2.3 kg/cm²
